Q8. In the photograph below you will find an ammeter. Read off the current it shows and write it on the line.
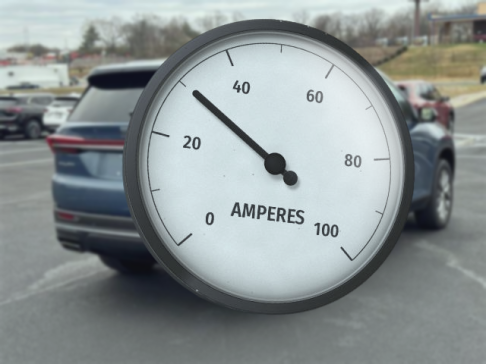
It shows 30 A
